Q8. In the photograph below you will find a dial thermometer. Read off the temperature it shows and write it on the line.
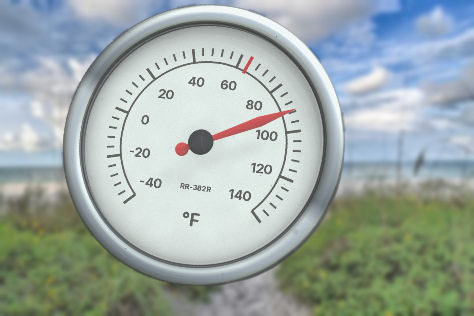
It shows 92 °F
